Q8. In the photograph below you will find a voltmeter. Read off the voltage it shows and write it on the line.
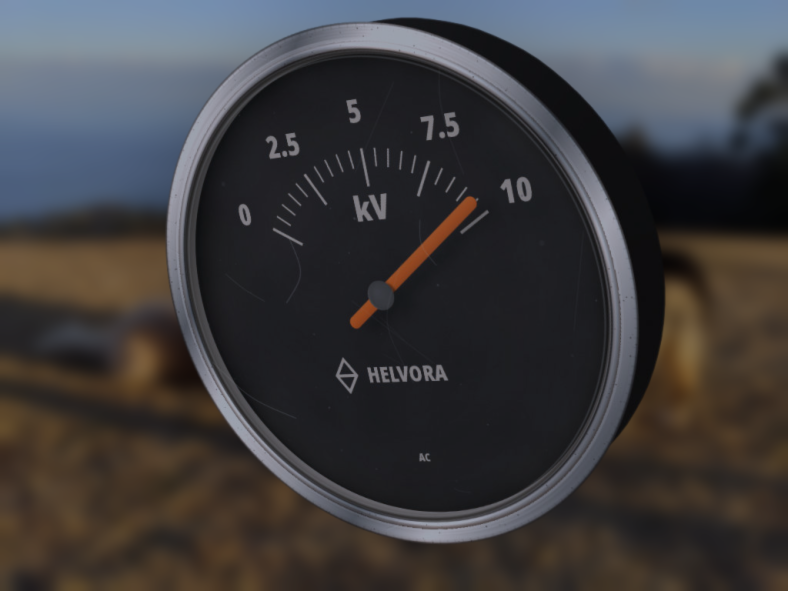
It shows 9.5 kV
